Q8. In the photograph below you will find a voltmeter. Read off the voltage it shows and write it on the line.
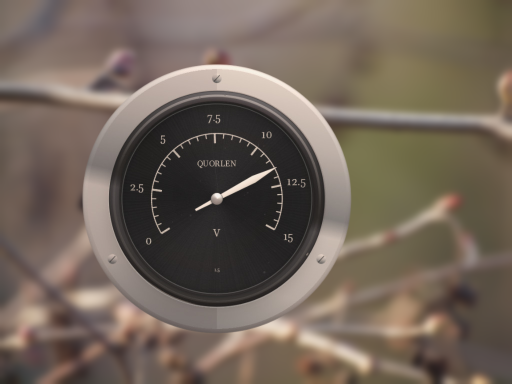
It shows 11.5 V
